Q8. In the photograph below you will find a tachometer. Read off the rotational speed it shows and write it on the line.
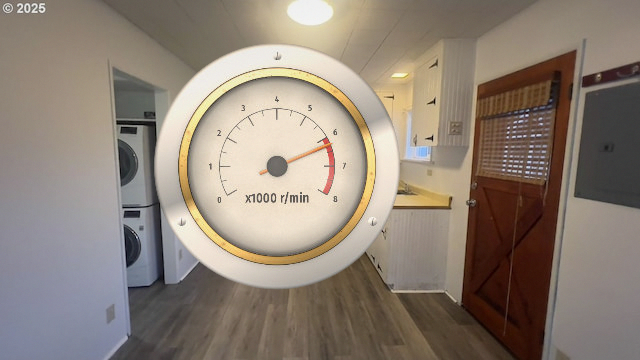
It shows 6250 rpm
